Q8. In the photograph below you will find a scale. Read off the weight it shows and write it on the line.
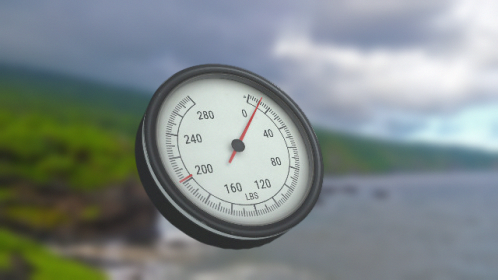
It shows 10 lb
